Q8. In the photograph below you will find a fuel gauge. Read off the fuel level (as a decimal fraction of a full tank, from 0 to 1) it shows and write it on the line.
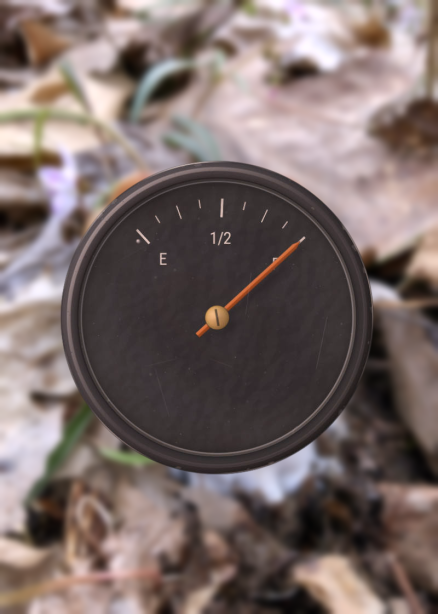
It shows 1
